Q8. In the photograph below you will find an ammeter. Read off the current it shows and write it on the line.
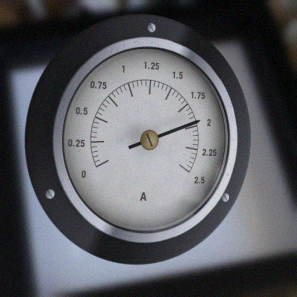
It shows 1.95 A
